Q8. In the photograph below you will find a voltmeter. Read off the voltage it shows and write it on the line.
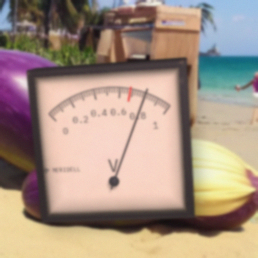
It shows 0.8 V
